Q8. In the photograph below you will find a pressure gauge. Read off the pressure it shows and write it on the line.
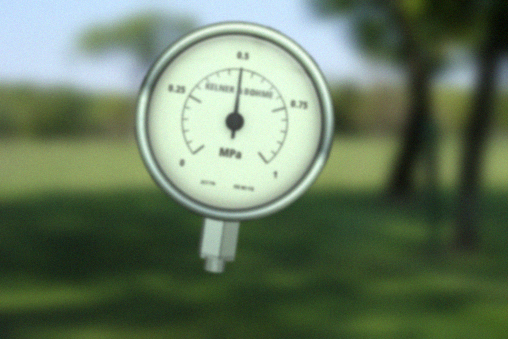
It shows 0.5 MPa
